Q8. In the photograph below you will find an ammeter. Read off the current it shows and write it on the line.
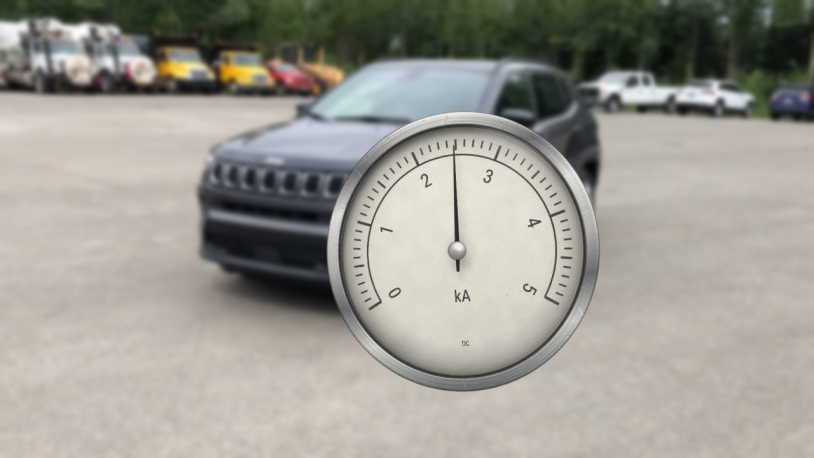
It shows 2.5 kA
